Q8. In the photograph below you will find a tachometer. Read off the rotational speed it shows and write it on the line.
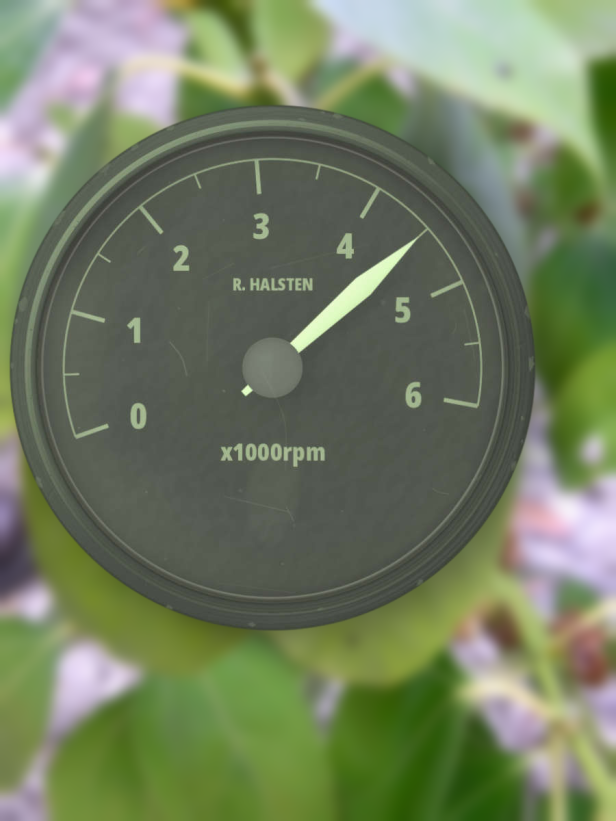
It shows 4500 rpm
